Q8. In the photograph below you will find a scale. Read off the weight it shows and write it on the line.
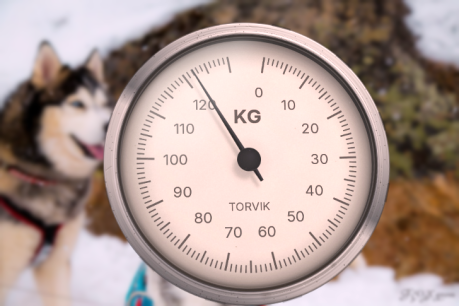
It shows 122 kg
